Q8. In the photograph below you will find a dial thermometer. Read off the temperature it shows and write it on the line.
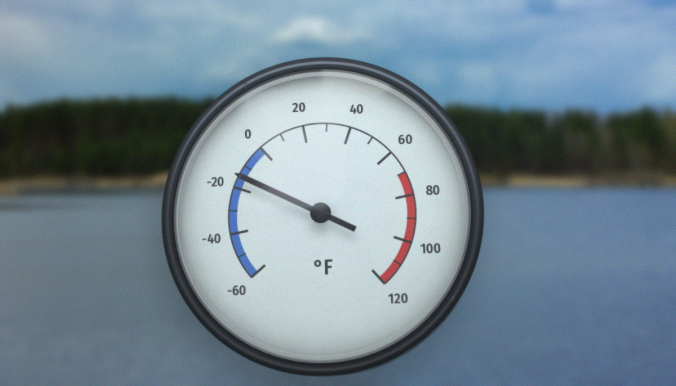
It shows -15 °F
